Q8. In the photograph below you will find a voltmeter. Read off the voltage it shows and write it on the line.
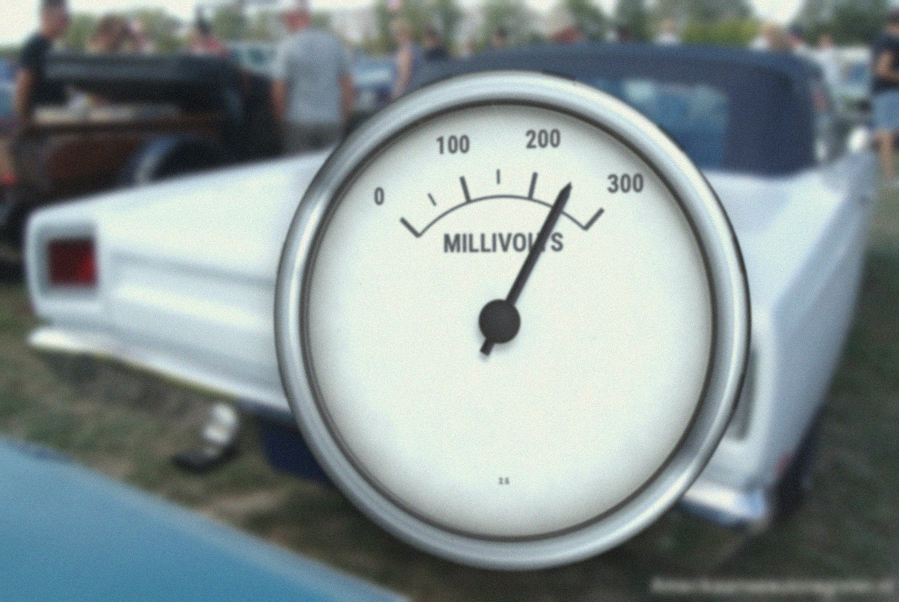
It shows 250 mV
